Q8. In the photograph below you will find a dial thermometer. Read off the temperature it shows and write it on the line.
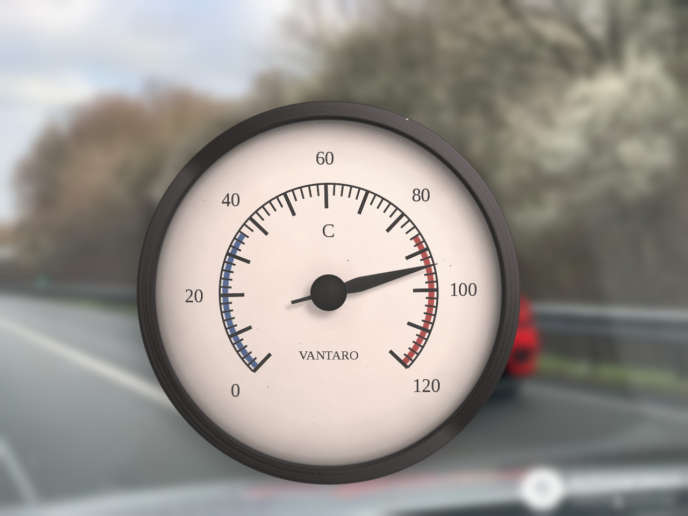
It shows 94 °C
